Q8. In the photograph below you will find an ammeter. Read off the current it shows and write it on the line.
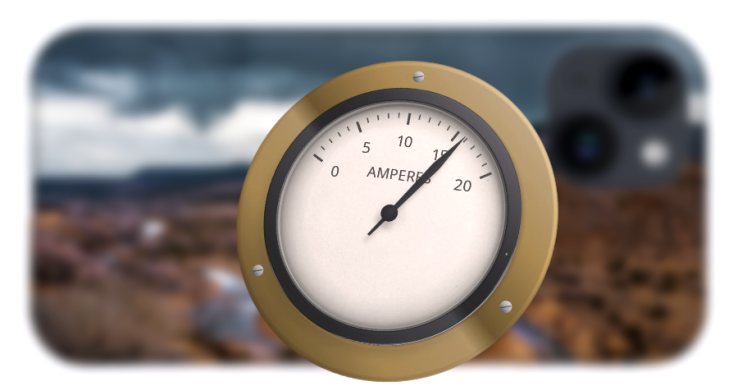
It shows 16 A
